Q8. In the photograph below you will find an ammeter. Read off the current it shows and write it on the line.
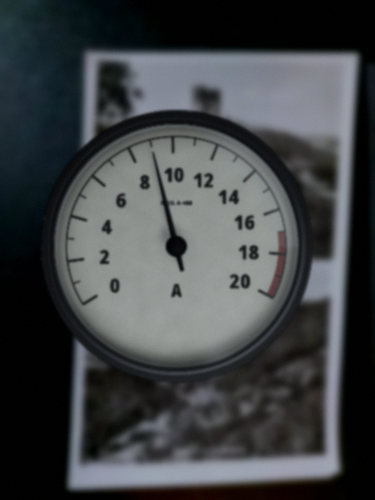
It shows 9 A
